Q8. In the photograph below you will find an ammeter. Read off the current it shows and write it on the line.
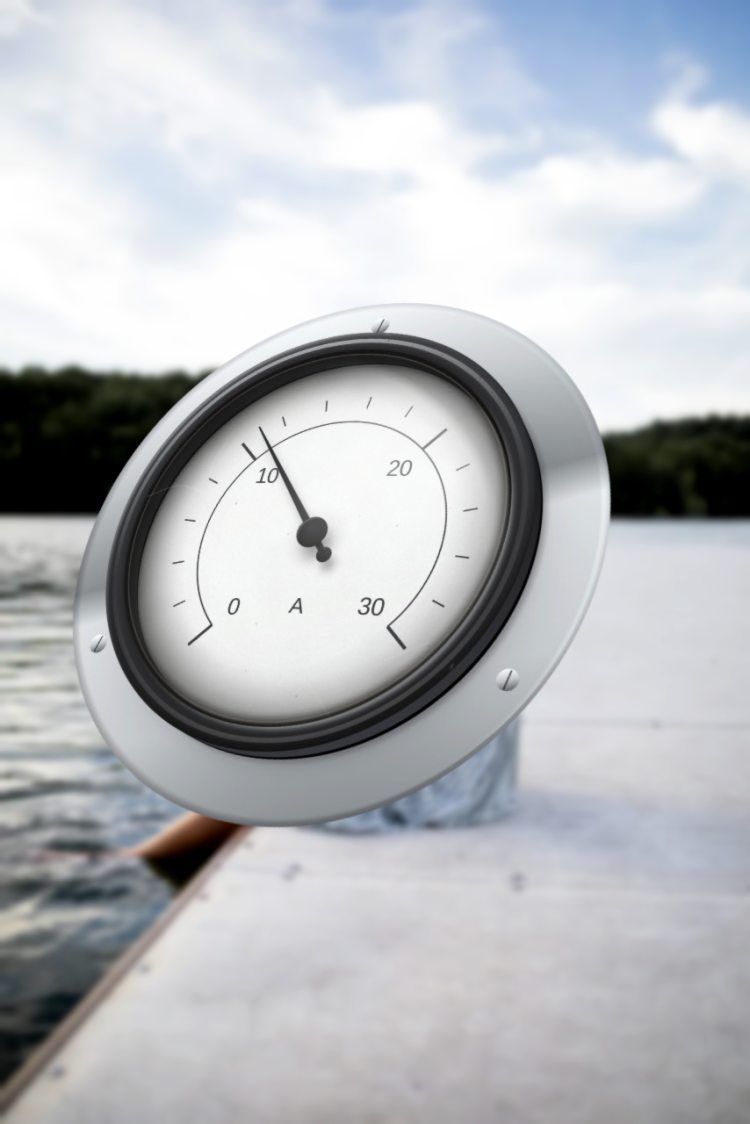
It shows 11 A
